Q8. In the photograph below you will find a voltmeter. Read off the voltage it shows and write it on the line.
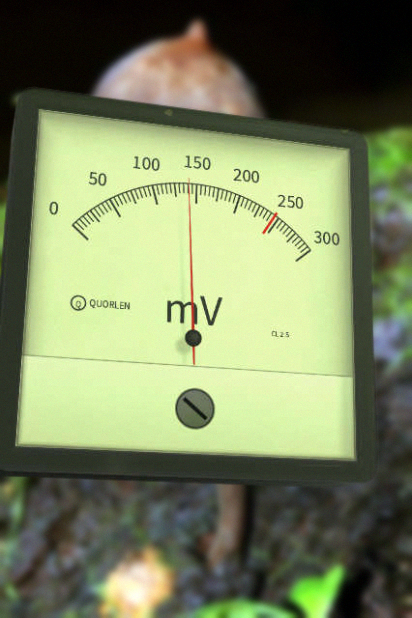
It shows 140 mV
